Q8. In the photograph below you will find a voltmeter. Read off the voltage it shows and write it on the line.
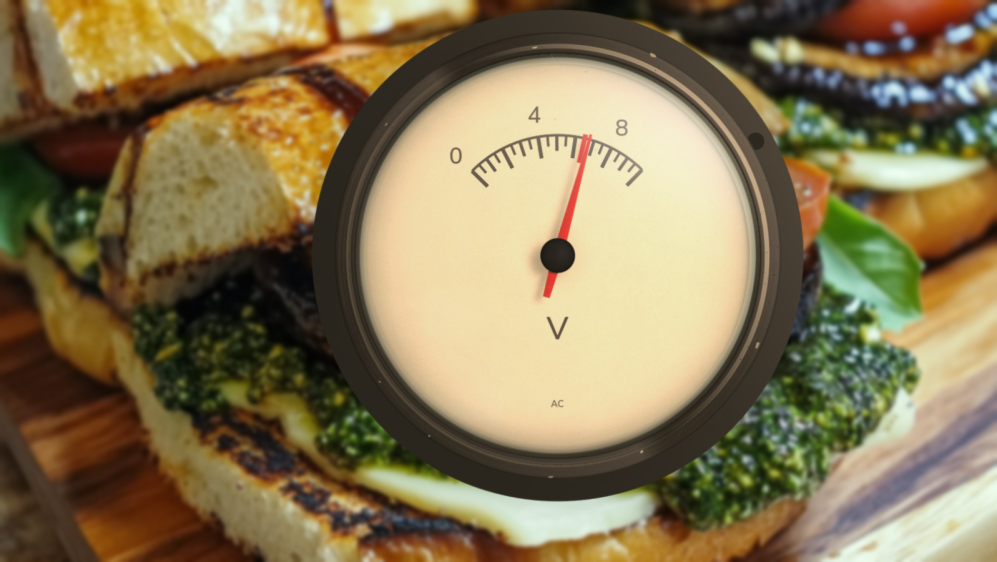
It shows 6.75 V
